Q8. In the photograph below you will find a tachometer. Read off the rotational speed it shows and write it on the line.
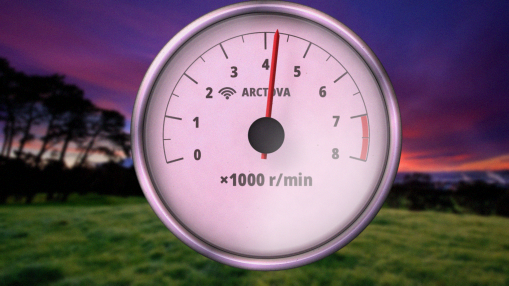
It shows 4250 rpm
